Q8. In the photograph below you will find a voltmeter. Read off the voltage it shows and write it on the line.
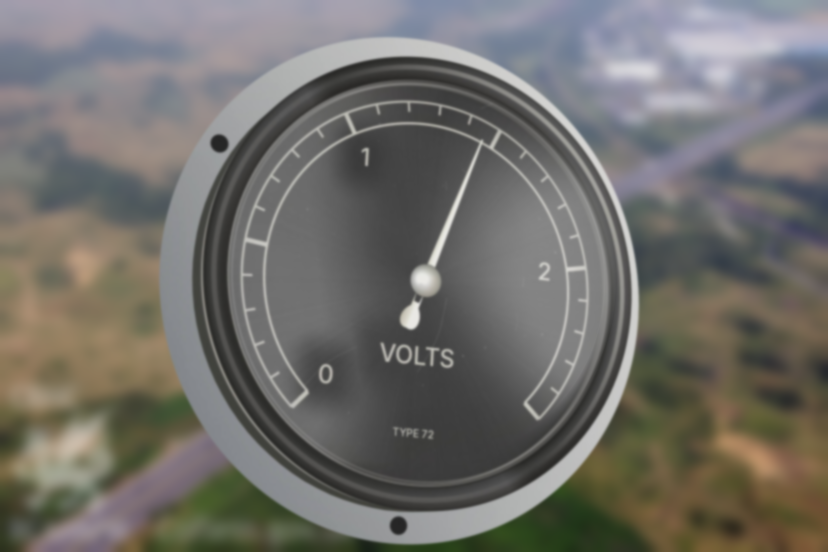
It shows 1.45 V
